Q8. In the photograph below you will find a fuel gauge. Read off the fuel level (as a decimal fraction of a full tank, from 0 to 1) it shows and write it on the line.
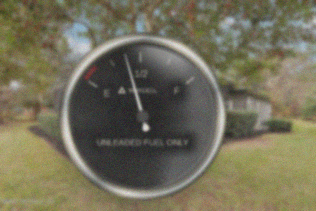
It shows 0.375
